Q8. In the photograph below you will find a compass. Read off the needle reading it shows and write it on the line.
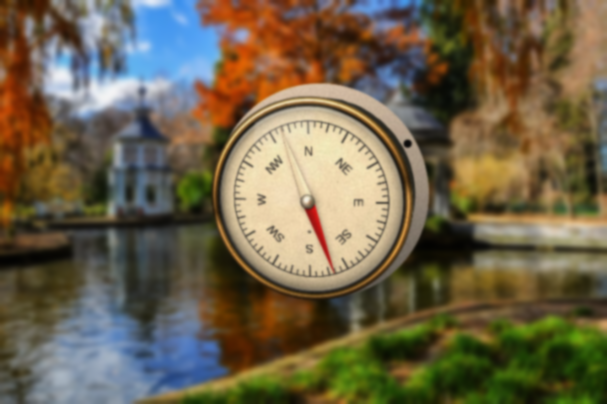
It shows 160 °
